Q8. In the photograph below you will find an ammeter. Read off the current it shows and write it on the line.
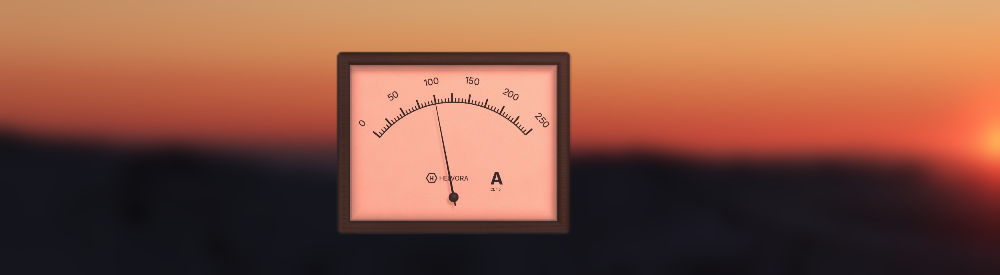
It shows 100 A
